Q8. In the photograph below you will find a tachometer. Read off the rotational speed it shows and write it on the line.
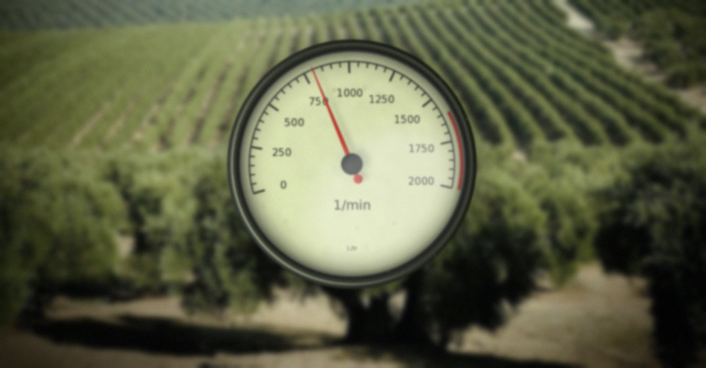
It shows 800 rpm
